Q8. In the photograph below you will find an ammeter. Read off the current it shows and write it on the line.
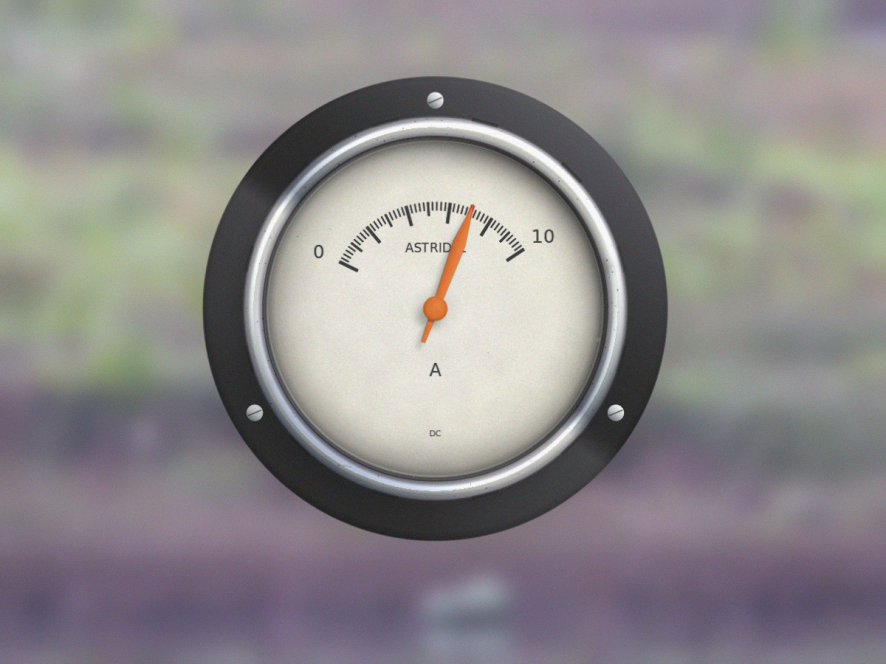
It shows 7 A
